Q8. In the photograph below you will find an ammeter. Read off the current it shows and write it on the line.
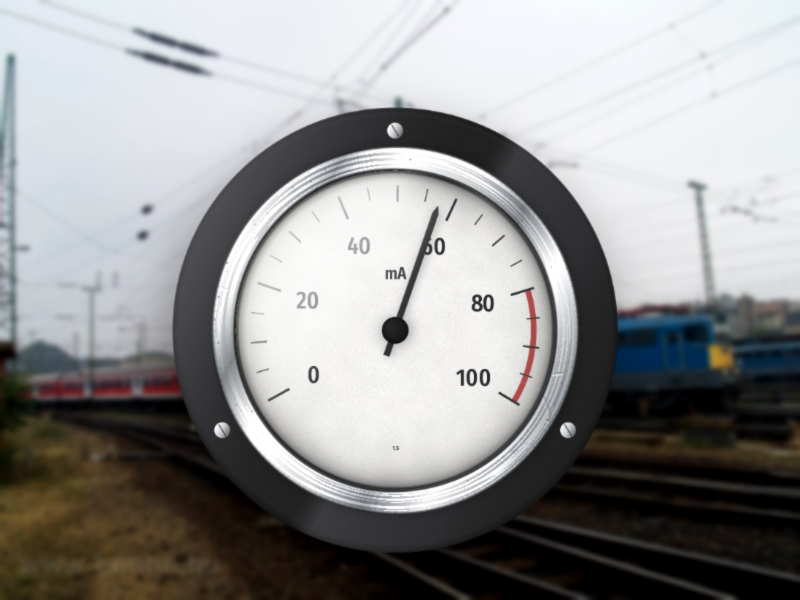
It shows 57.5 mA
